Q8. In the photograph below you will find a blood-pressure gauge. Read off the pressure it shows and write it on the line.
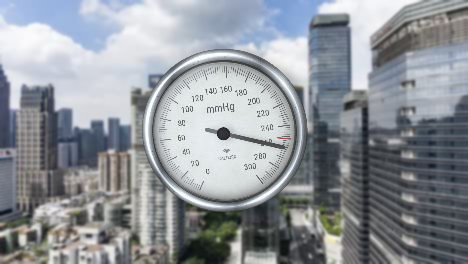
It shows 260 mmHg
